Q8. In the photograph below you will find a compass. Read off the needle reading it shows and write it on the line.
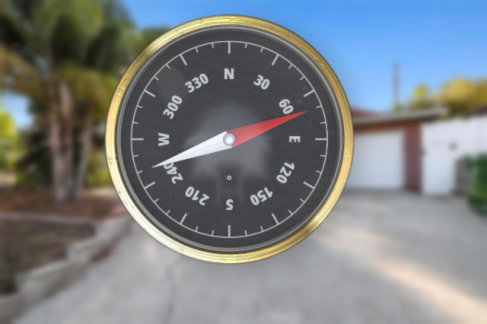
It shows 70 °
